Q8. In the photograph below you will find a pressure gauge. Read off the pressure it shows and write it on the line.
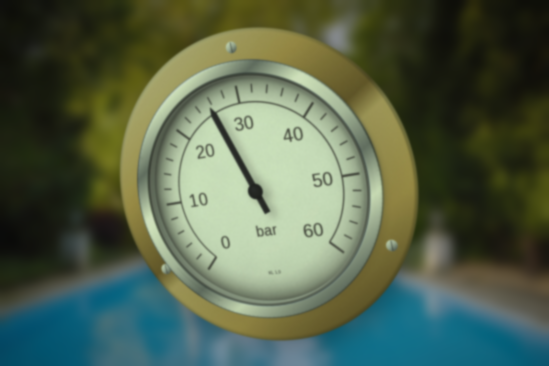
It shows 26 bar
